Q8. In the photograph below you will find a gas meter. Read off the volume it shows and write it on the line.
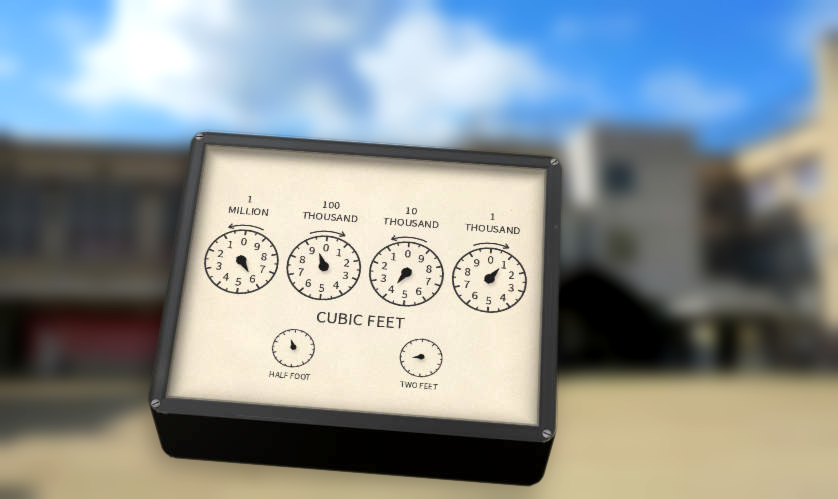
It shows 594100 ft³
